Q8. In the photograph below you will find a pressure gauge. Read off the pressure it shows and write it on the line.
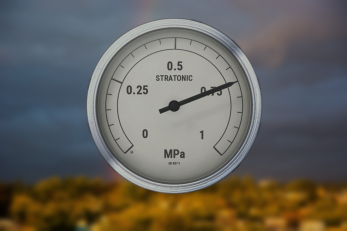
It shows 0.75 MPa
